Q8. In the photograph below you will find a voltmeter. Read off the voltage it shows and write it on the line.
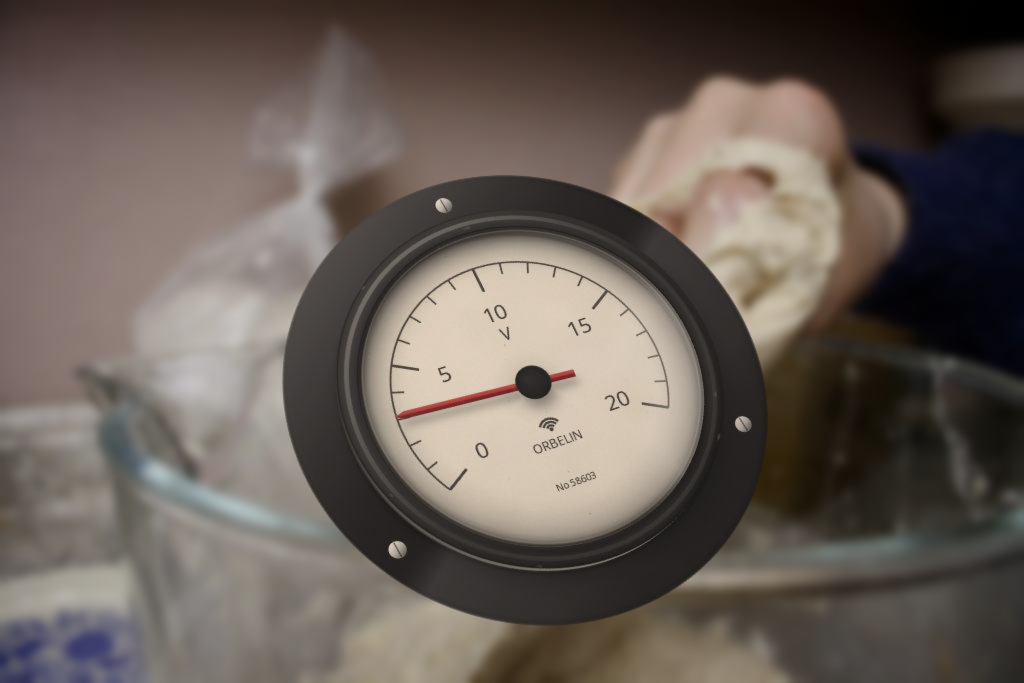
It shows 3 V
